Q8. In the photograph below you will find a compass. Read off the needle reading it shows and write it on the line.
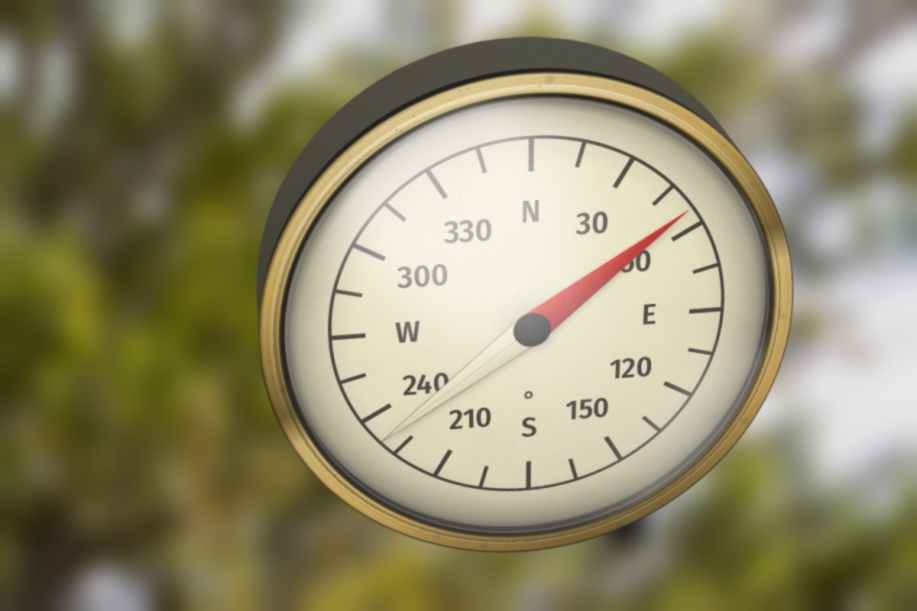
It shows 52.5 °
